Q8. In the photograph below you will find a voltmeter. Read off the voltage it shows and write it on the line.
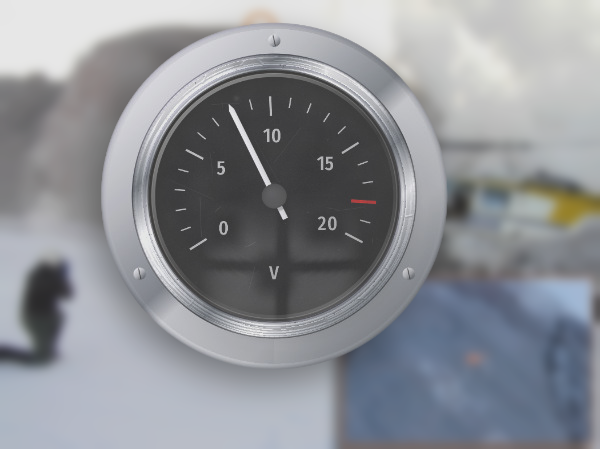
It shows 8 V
